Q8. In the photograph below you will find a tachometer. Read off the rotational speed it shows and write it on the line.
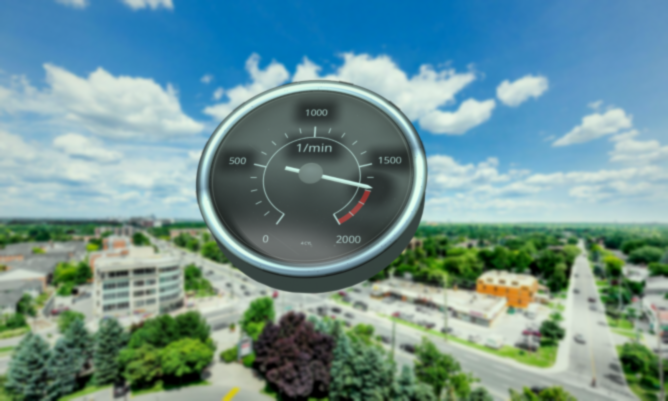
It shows 1700 rpm
